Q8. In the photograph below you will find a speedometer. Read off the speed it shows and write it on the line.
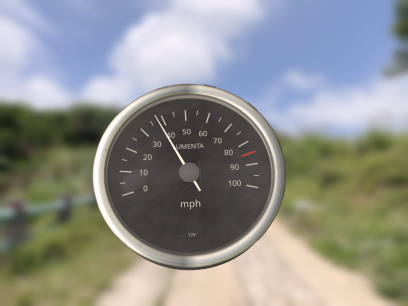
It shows 37.5 mph
